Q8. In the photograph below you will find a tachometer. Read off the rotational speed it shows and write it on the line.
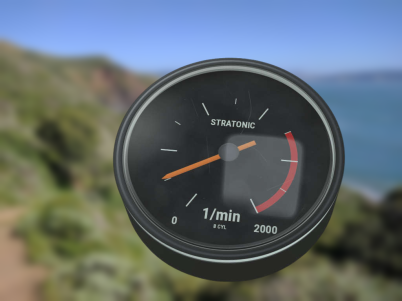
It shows 200 rpm
